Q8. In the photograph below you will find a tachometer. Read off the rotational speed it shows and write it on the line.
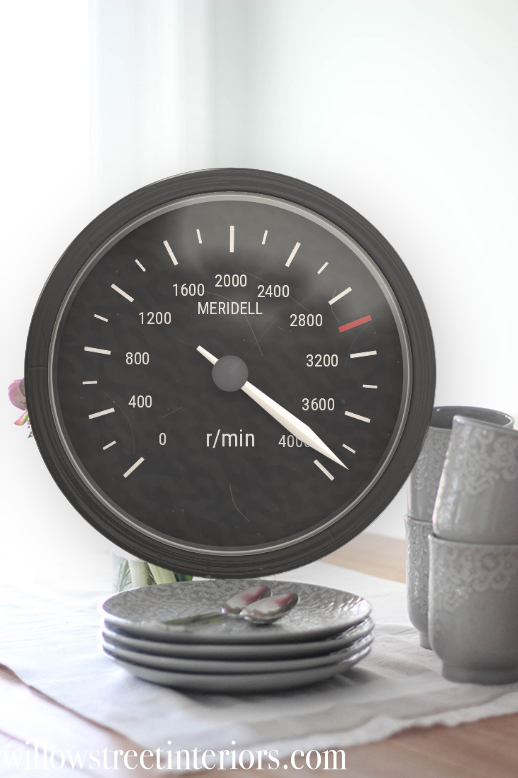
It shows 3900 rpm
